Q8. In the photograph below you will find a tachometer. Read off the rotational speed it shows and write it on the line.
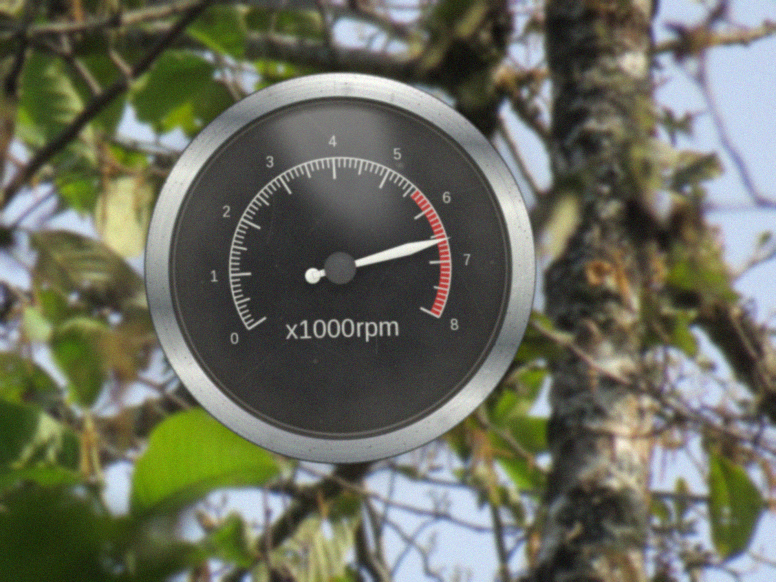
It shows 6600 rpm
